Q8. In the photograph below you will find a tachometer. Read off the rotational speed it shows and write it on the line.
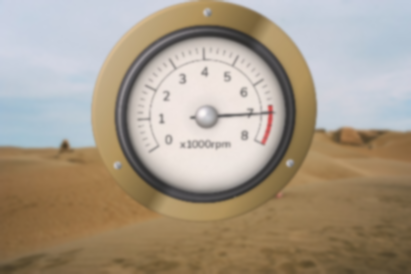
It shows 7000 rpm
